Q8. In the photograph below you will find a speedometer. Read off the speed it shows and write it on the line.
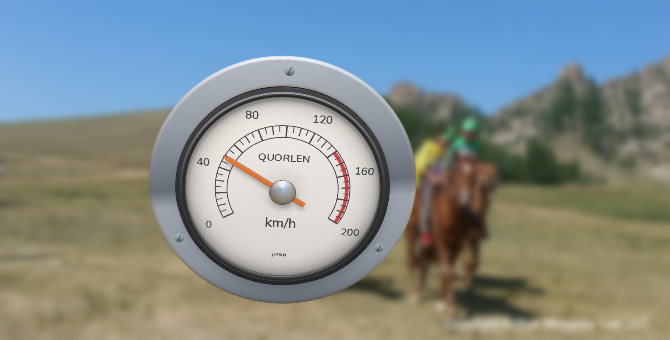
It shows 50 km/h
